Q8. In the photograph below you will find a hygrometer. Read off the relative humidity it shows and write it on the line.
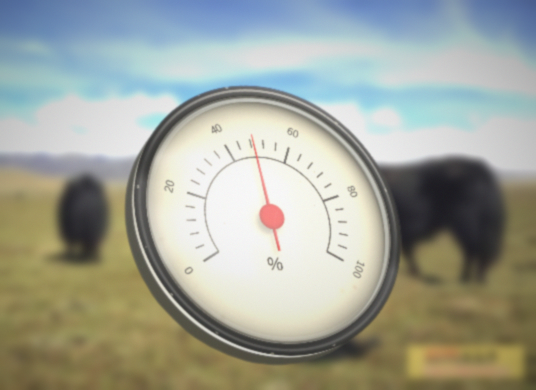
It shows 48 %
